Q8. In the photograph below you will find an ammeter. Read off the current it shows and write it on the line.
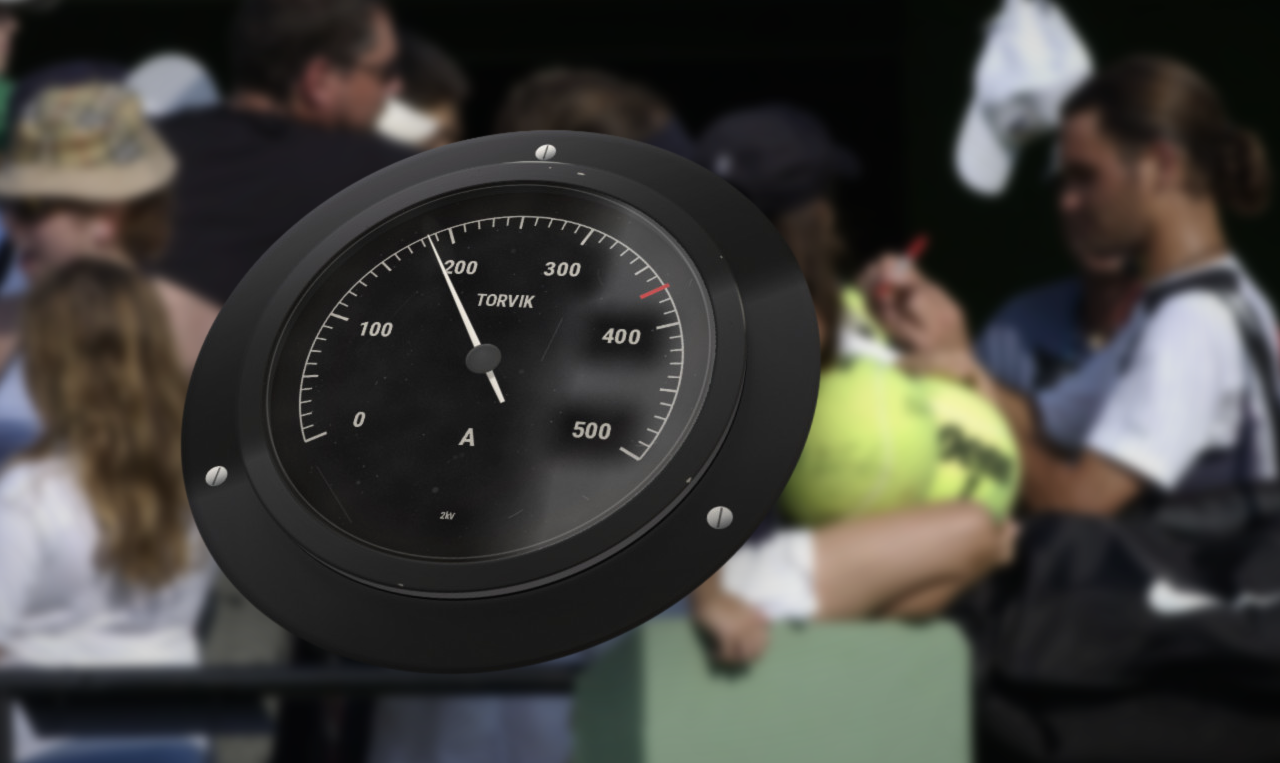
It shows 185 A
